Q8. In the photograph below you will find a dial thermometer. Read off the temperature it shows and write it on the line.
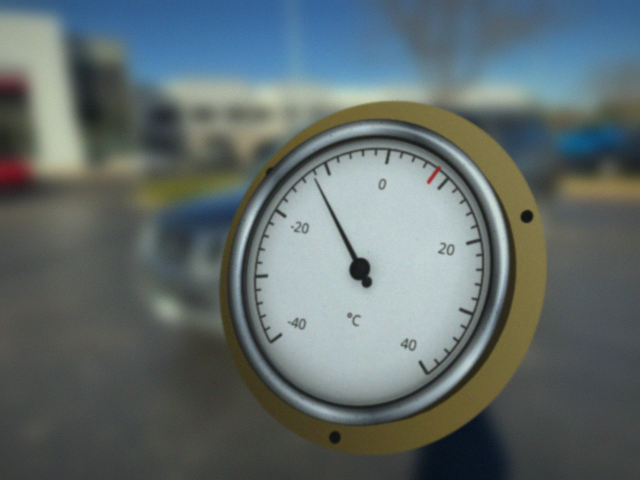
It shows -12 °C
